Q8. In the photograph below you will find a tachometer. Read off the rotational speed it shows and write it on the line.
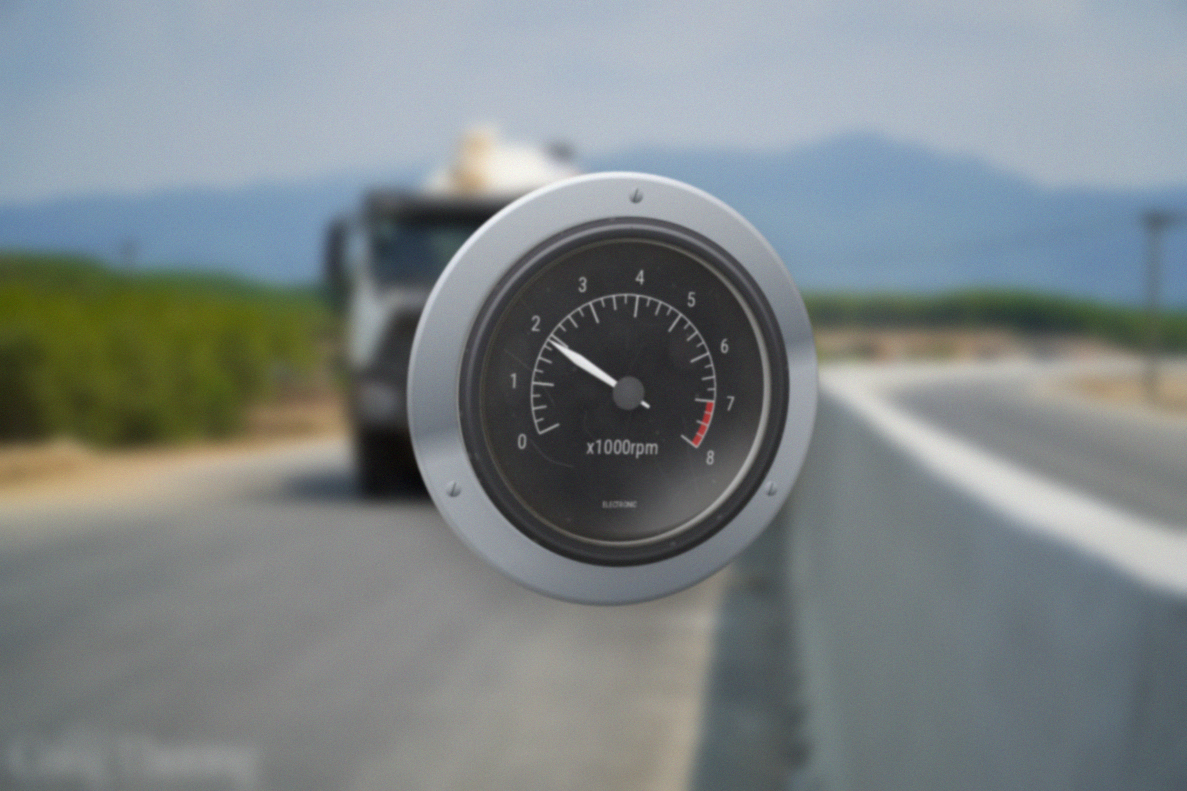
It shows 1875 rpm
